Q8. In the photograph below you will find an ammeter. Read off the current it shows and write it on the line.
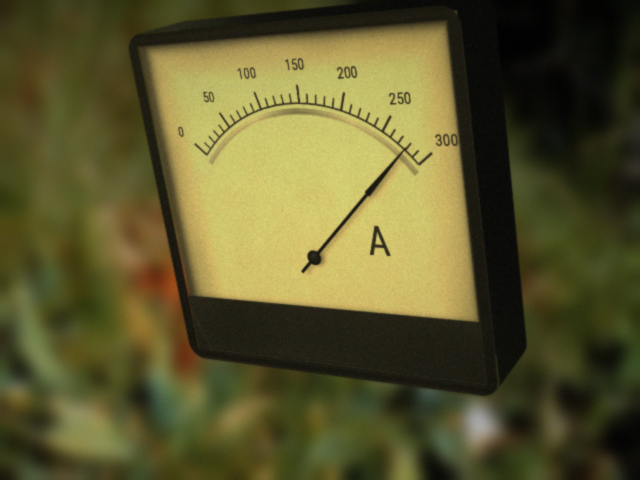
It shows 280 A
